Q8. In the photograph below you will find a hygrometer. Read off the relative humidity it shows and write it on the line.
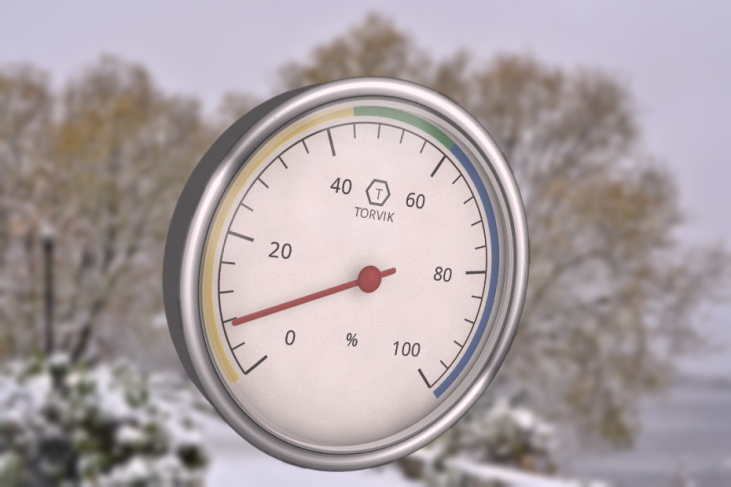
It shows 8 %
